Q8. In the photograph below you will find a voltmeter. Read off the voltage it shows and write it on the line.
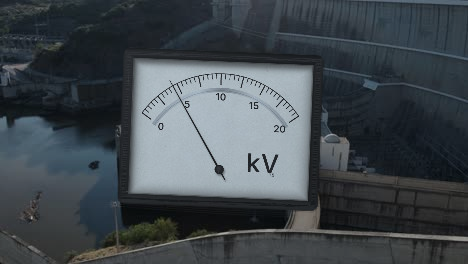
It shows 4.5 kV
